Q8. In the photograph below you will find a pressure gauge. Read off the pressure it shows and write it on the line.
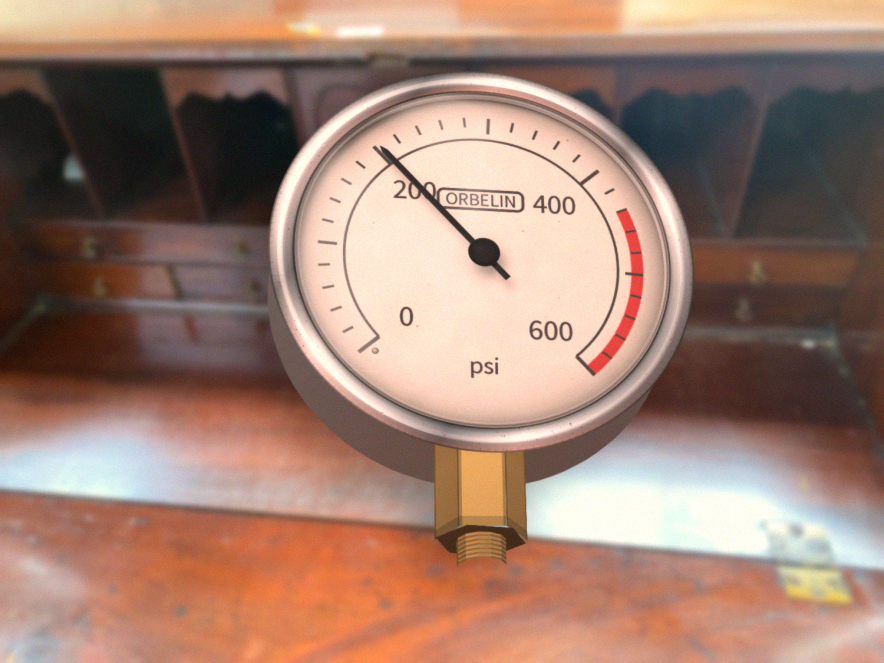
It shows 200 psi
